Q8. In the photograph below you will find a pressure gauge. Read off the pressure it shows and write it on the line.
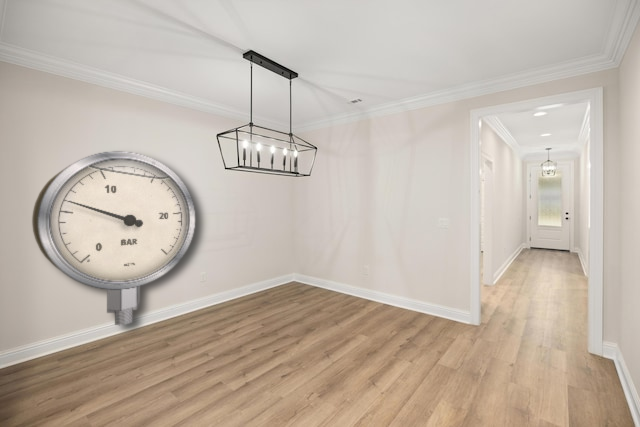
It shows 6 bar
